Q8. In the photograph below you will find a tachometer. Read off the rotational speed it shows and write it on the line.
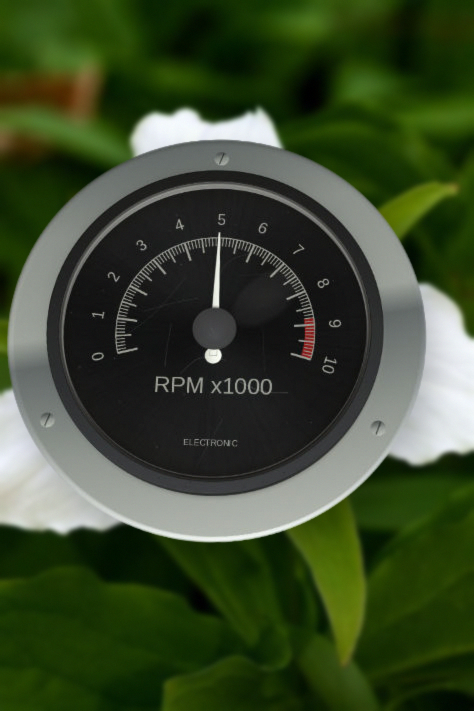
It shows 5000 rpm
